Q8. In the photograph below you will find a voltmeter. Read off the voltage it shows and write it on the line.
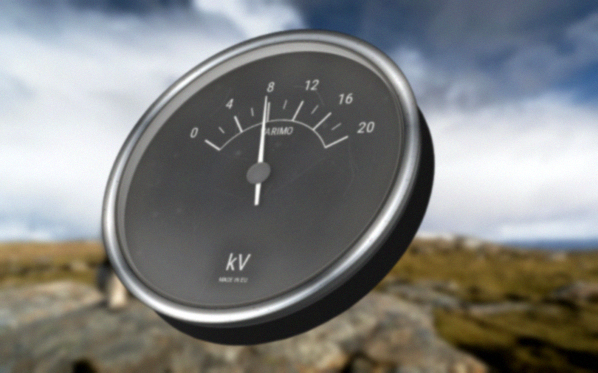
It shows 8 kV
